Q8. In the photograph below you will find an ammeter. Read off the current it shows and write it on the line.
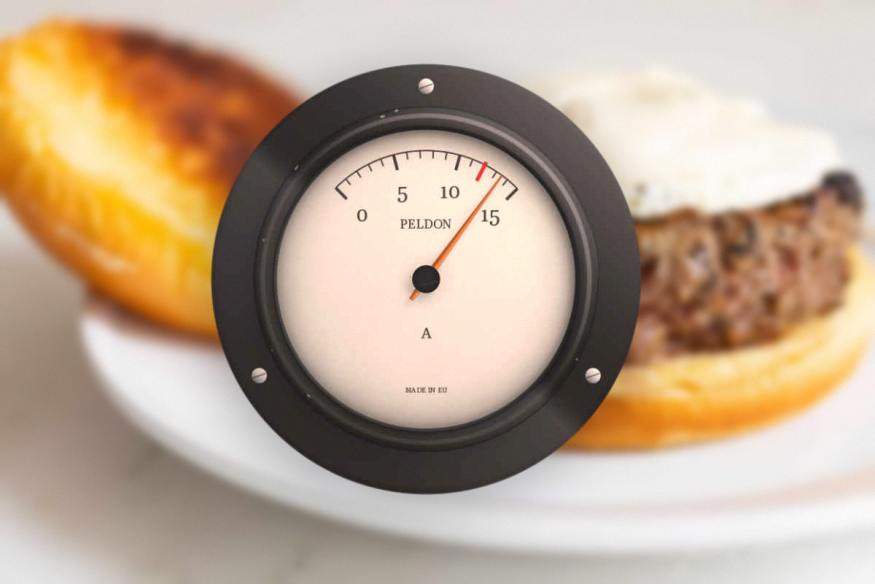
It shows 13.5 A
